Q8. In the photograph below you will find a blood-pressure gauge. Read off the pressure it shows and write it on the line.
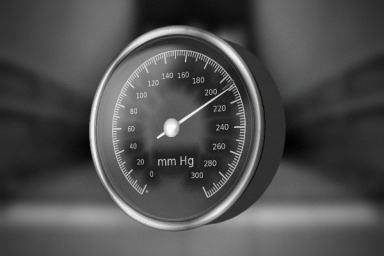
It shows 210 mmHg
